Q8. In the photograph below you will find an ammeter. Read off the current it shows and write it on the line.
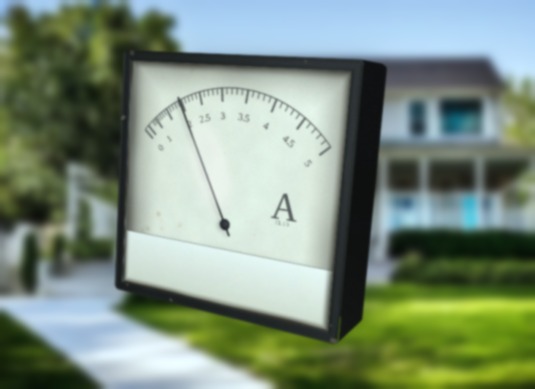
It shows 2 A
